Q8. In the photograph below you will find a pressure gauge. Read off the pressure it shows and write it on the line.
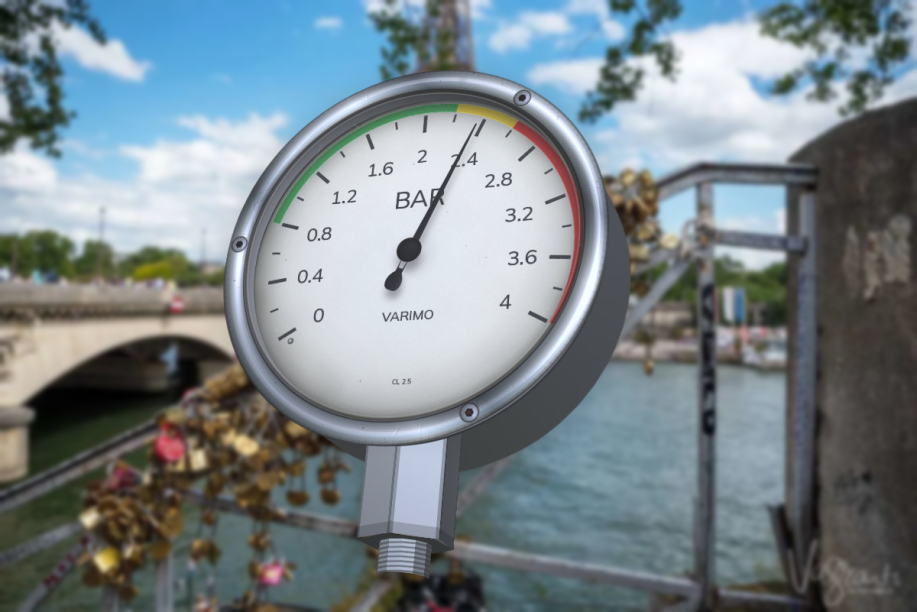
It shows 2.4 bar
